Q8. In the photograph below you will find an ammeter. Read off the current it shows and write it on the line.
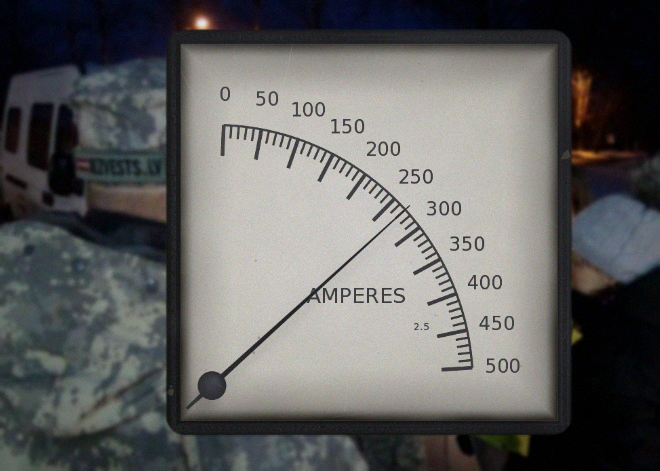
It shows 270 A
